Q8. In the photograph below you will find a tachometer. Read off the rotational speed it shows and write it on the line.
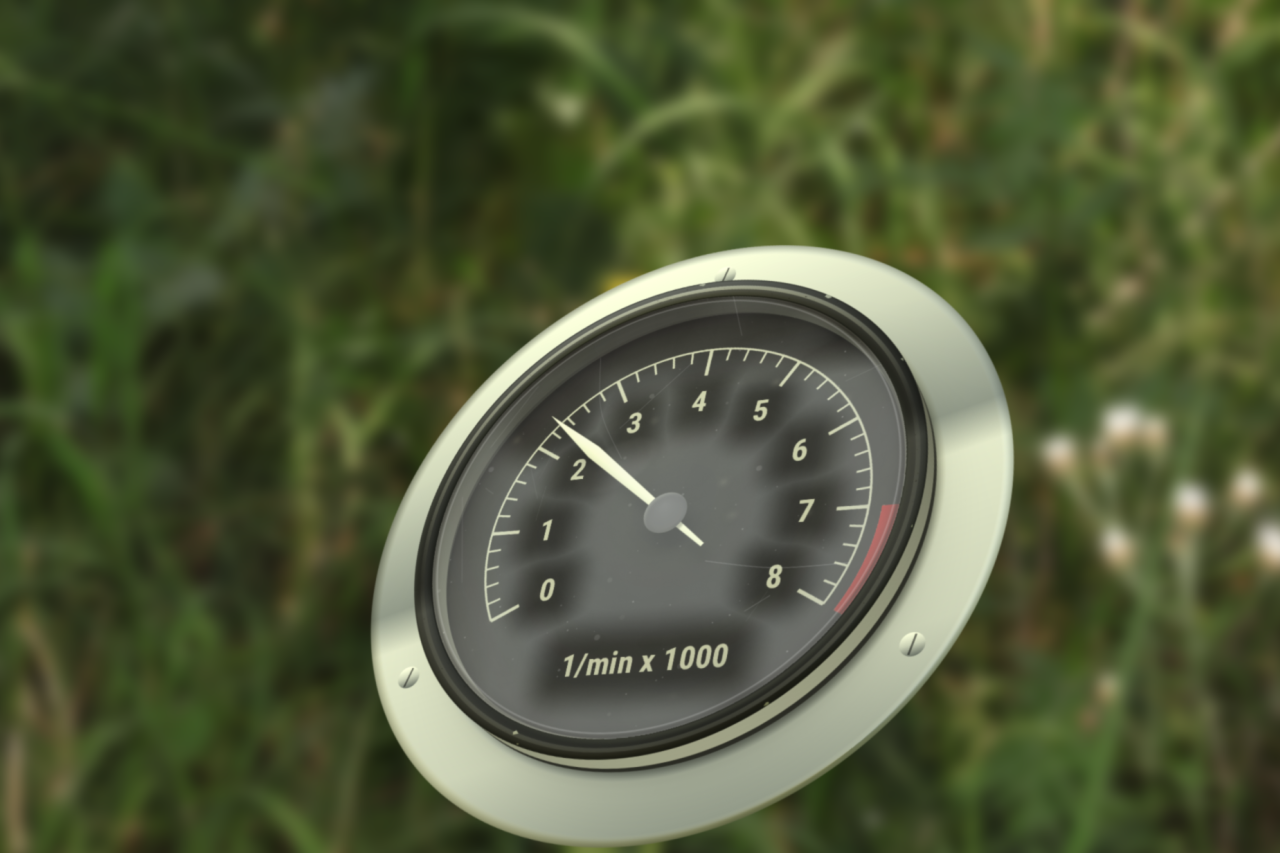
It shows 2300 rpm
